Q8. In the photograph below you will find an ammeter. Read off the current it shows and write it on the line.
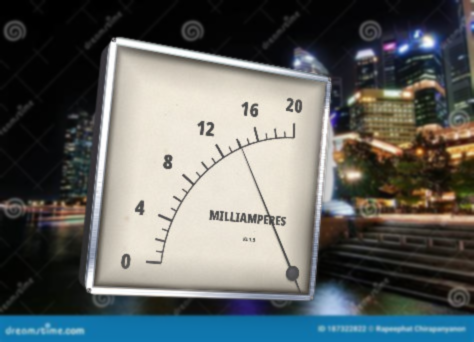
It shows 14 mA
